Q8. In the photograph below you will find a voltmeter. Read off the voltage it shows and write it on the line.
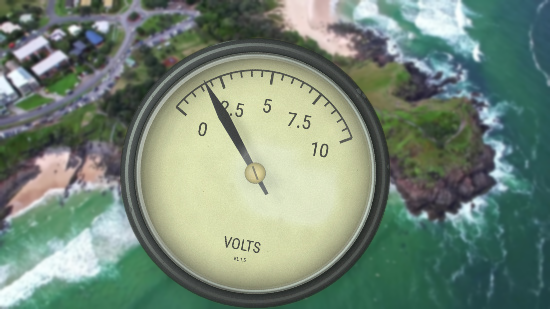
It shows 1.75 V
